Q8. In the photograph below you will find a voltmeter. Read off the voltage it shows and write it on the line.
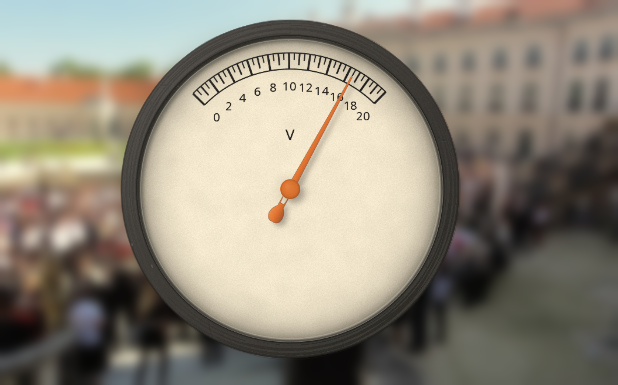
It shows 16.5 V
